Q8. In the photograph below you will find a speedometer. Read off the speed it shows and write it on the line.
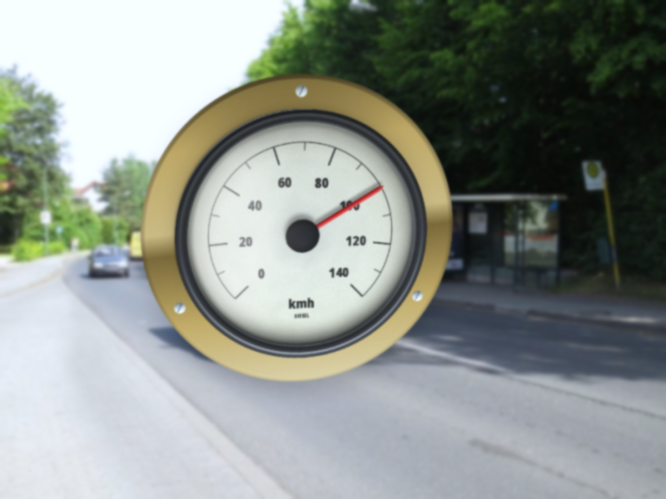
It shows 100 km/h
